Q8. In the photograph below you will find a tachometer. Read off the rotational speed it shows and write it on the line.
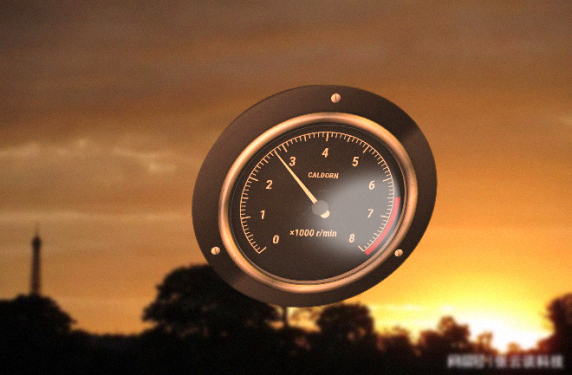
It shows 2800 rpm
